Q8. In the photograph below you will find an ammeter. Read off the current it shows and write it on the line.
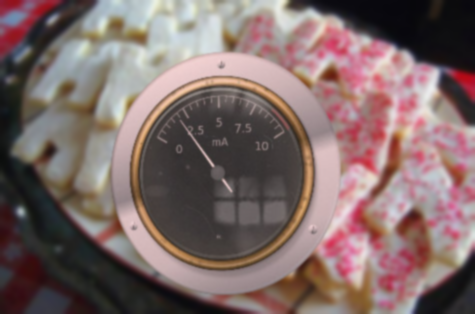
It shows 2 mA
